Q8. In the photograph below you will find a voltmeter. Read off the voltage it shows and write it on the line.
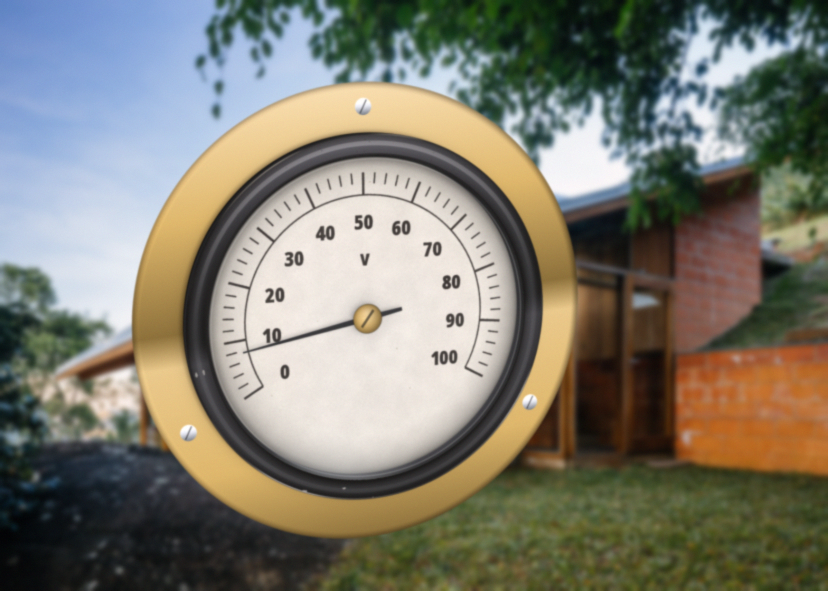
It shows 8 V
